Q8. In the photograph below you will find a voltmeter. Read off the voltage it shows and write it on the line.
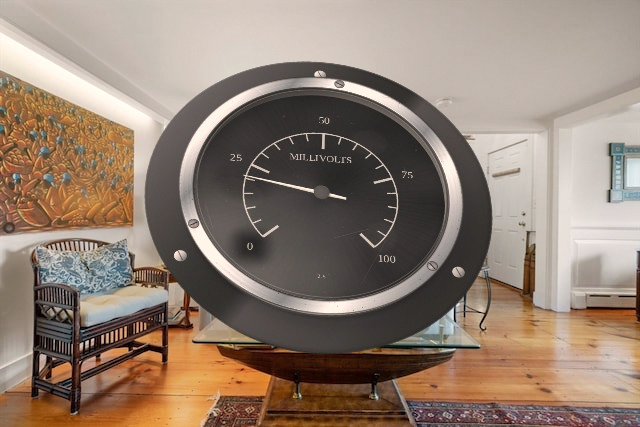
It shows 20 mV
